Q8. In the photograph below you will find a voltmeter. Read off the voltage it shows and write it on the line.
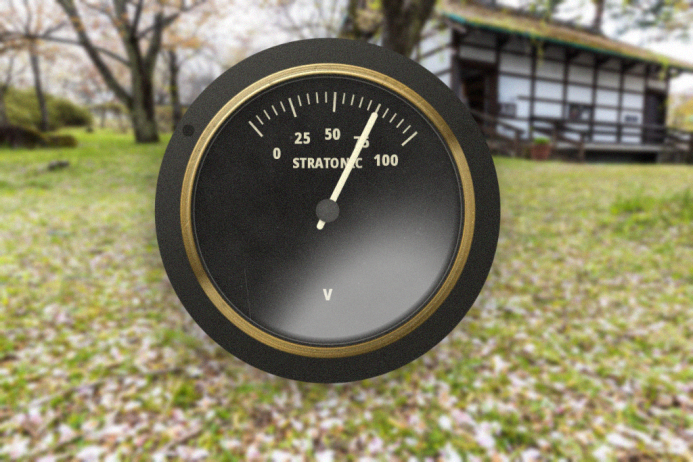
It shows 75 V
